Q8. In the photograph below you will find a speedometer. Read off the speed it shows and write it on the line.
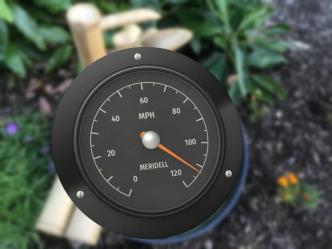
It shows 112.5 mph
